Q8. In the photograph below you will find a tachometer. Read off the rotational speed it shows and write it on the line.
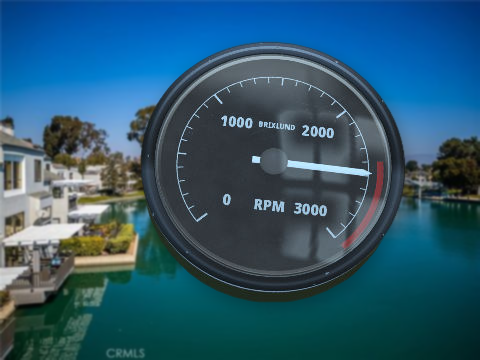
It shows 2500 rpm
